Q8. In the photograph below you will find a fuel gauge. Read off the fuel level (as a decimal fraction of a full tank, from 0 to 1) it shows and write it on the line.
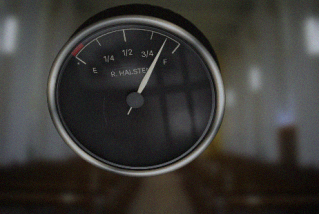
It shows 0.875
